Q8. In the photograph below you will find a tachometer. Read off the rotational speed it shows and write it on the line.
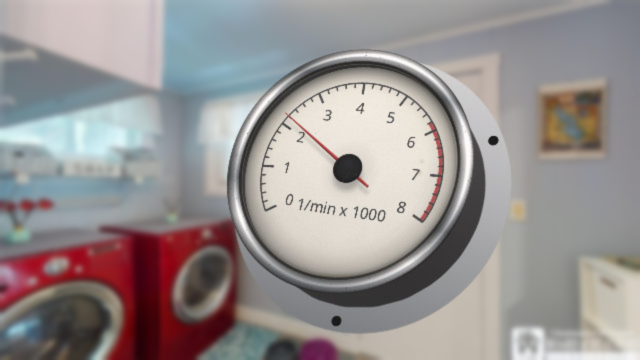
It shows 2200 rpm
